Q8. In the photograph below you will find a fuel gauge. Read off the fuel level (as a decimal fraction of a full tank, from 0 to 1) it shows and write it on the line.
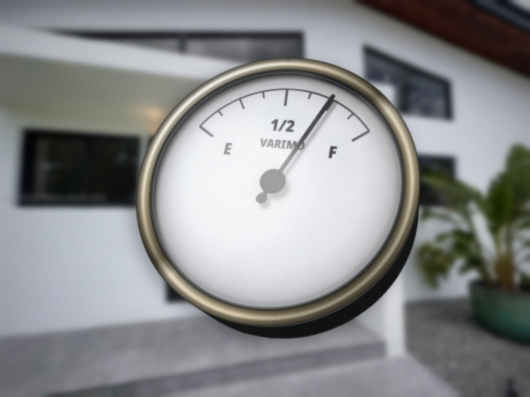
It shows 0.75
